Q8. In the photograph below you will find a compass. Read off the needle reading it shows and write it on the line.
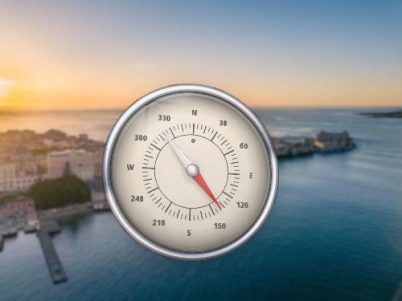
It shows 140 °
